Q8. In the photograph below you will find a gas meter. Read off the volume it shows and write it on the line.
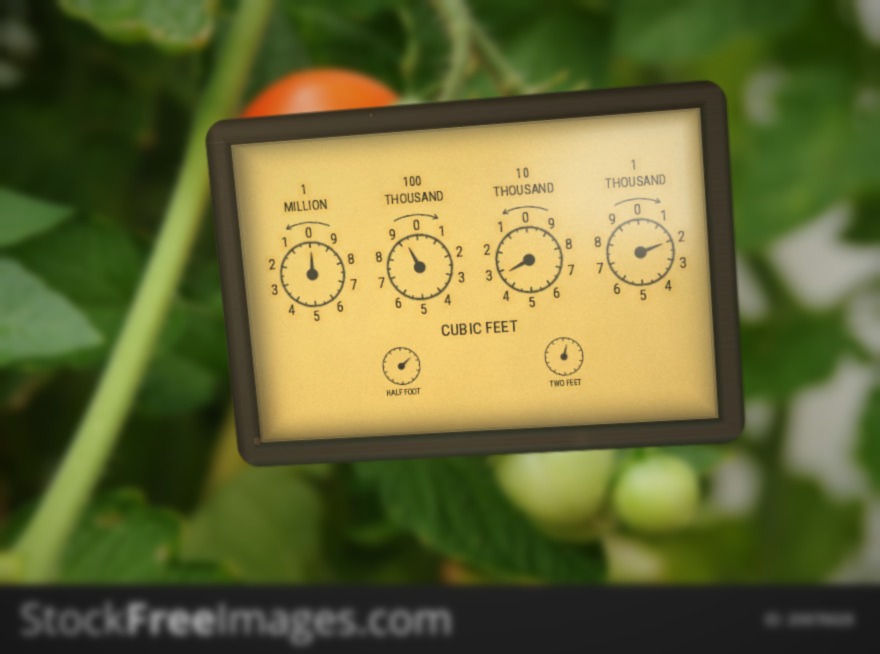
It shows 993200 ft³
